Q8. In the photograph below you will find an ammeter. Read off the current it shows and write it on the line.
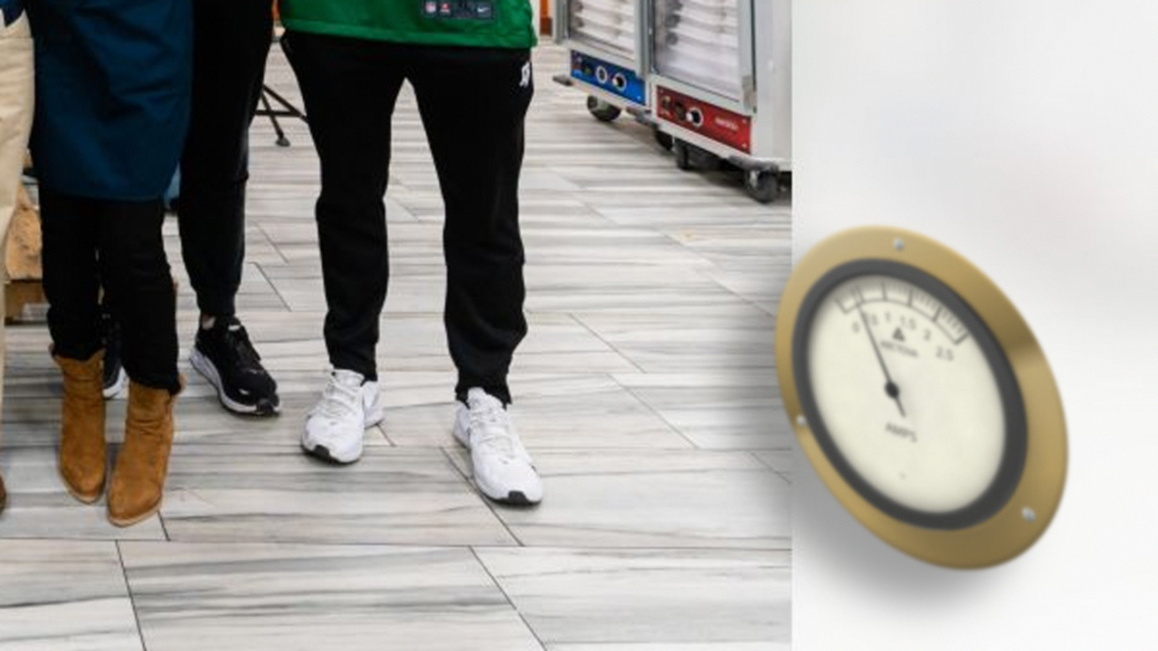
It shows 0.5 A
